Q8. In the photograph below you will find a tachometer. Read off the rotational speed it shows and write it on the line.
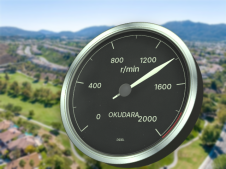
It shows 1400 rpm
